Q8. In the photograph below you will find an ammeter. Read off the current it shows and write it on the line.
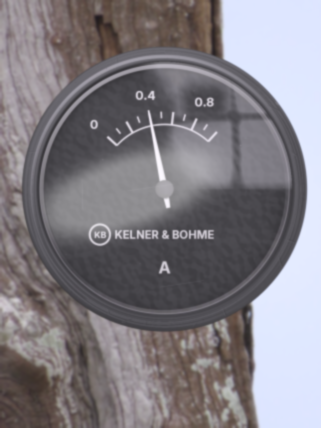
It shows 0.4 A
